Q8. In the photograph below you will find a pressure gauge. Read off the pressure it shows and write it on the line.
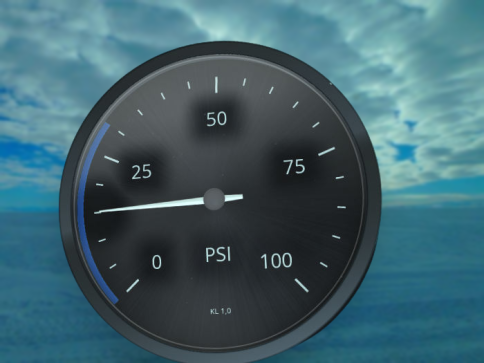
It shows 15 psi
